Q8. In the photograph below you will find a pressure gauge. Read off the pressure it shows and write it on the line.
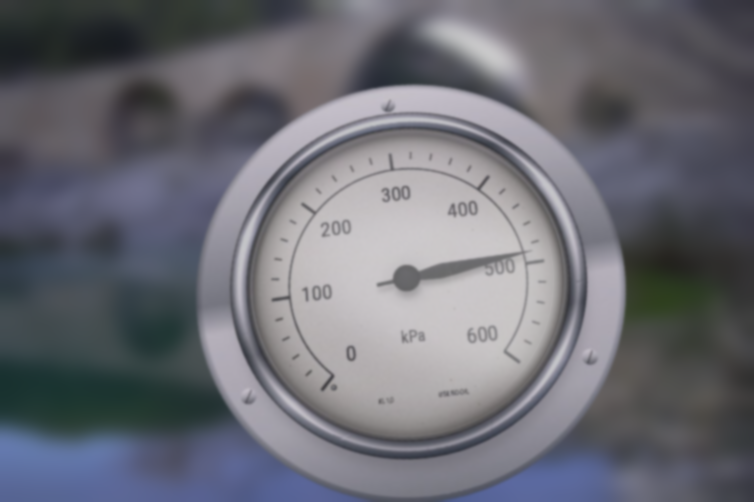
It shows 490 kPa
